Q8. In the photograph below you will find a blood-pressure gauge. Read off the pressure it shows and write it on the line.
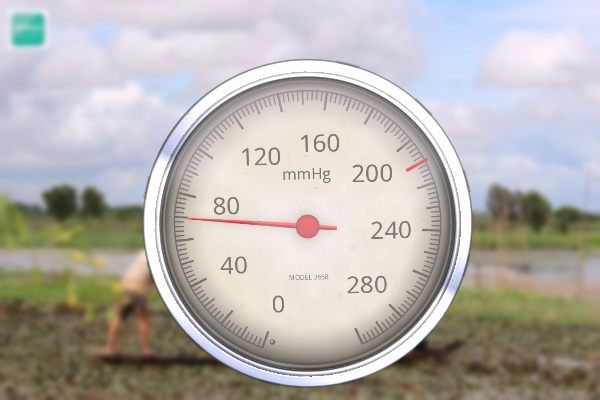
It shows 70 mmHg
